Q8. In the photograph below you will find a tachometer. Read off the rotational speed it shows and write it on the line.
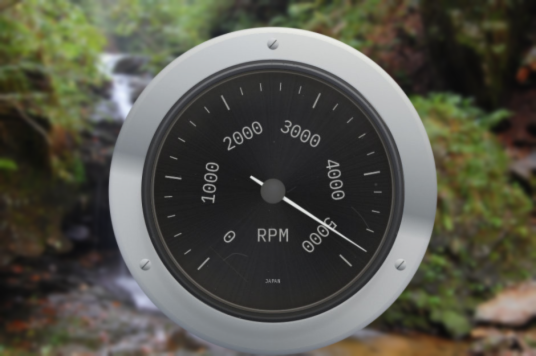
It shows 4800 rpm
